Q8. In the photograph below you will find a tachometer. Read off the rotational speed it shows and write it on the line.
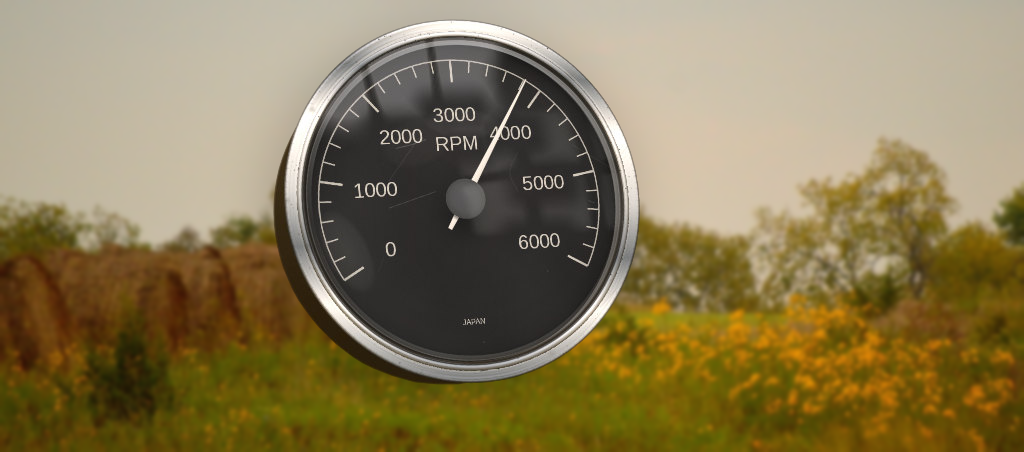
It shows 3800 rpm
